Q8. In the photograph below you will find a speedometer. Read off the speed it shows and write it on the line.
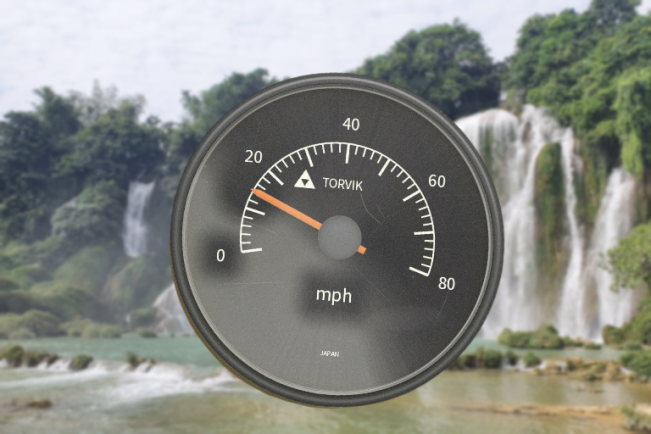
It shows 14 mph
